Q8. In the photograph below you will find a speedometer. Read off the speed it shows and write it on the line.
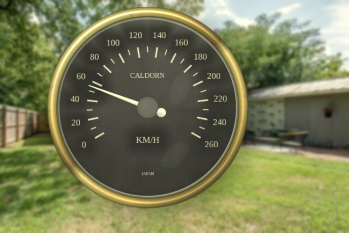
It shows 55 km/h
